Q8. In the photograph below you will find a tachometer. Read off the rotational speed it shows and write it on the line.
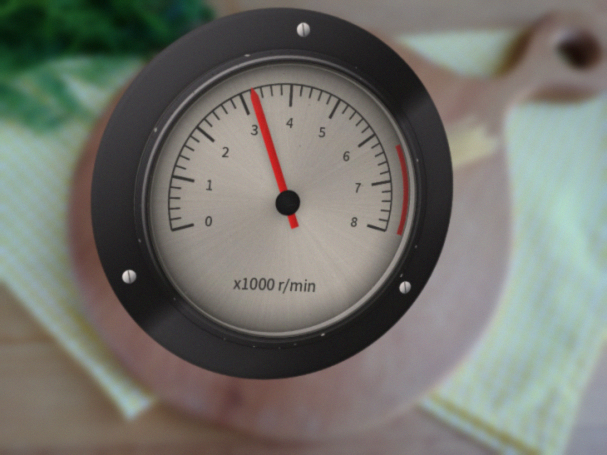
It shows 3200 rpm
